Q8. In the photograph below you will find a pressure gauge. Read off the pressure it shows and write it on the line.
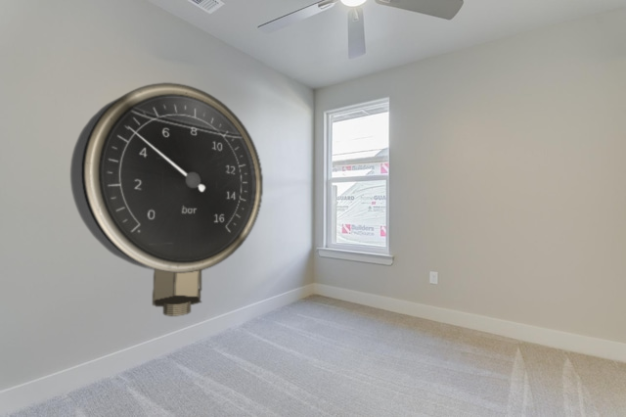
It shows 4.5 bar
